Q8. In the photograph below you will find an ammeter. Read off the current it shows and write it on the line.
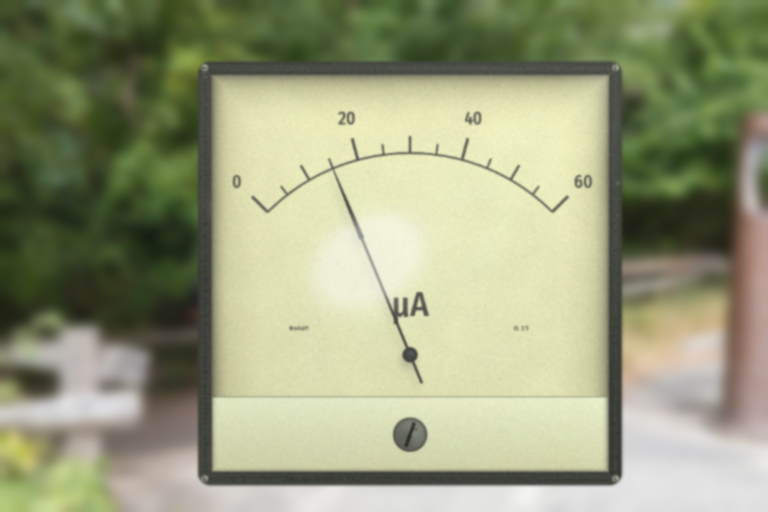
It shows 15 µA
